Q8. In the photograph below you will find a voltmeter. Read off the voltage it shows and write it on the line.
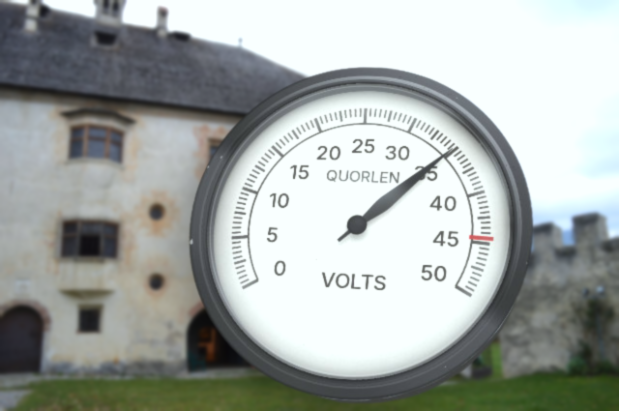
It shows 35 V
